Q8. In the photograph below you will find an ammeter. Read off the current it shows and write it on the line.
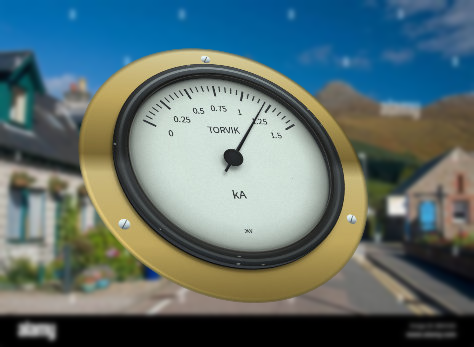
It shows 1.2 kA
